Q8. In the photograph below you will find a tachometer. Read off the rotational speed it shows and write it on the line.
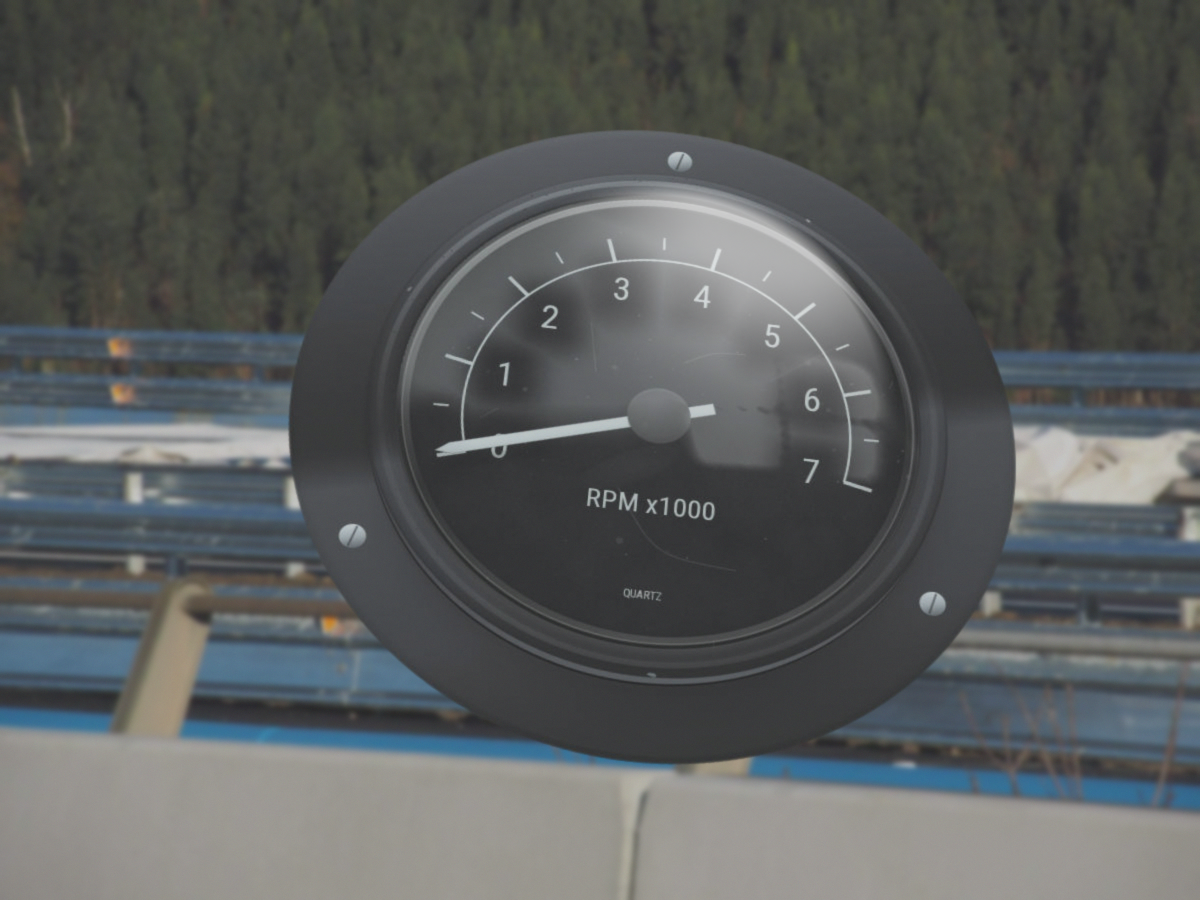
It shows 0 rpm
